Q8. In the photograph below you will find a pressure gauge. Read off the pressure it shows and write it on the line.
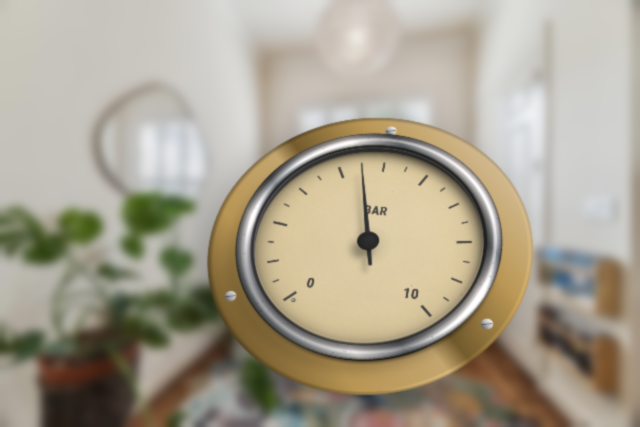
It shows 4.5 bar
